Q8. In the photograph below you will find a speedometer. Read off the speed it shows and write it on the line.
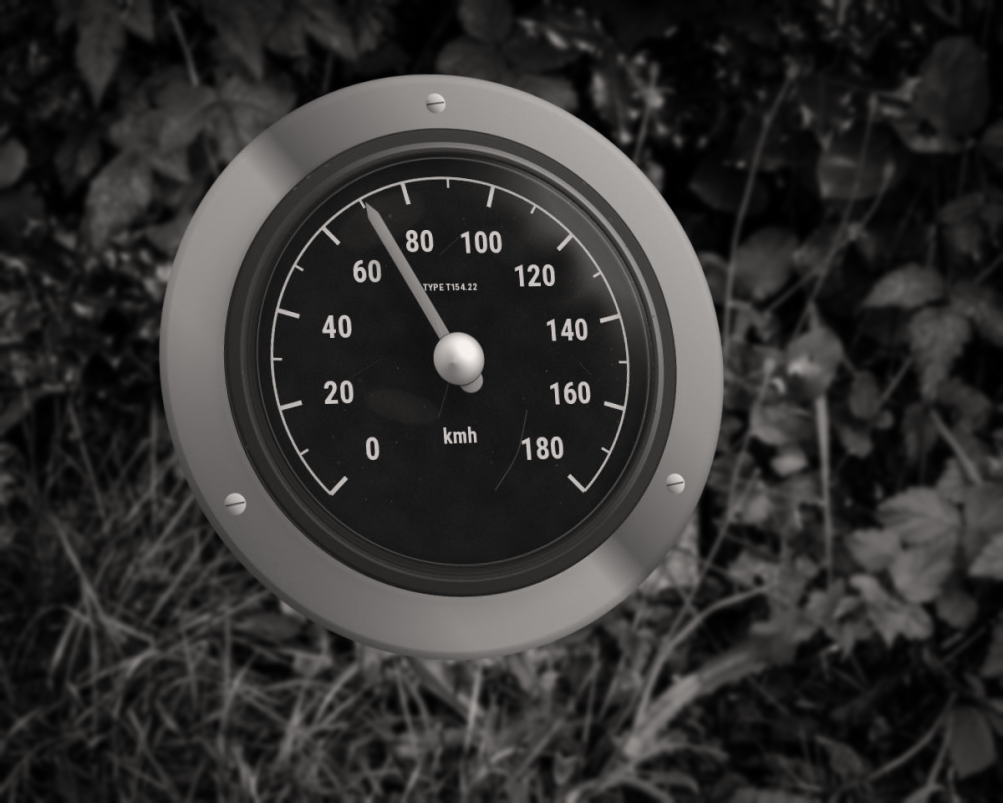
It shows 70 km/h
